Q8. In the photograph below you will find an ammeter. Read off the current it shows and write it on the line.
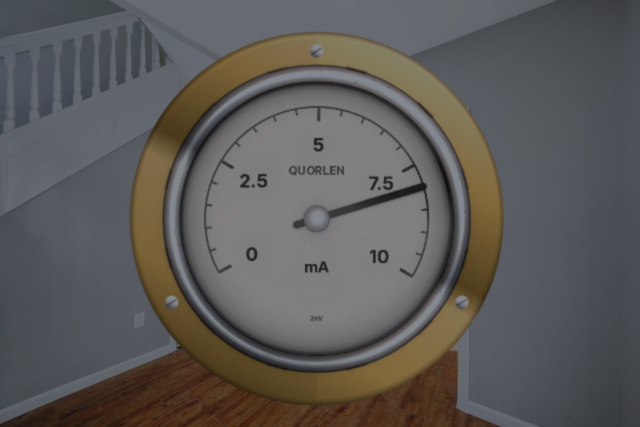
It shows 8 mA
